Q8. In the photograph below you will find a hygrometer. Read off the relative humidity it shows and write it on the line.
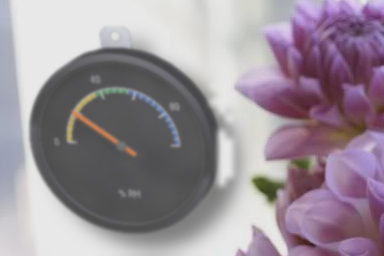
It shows 20 %
